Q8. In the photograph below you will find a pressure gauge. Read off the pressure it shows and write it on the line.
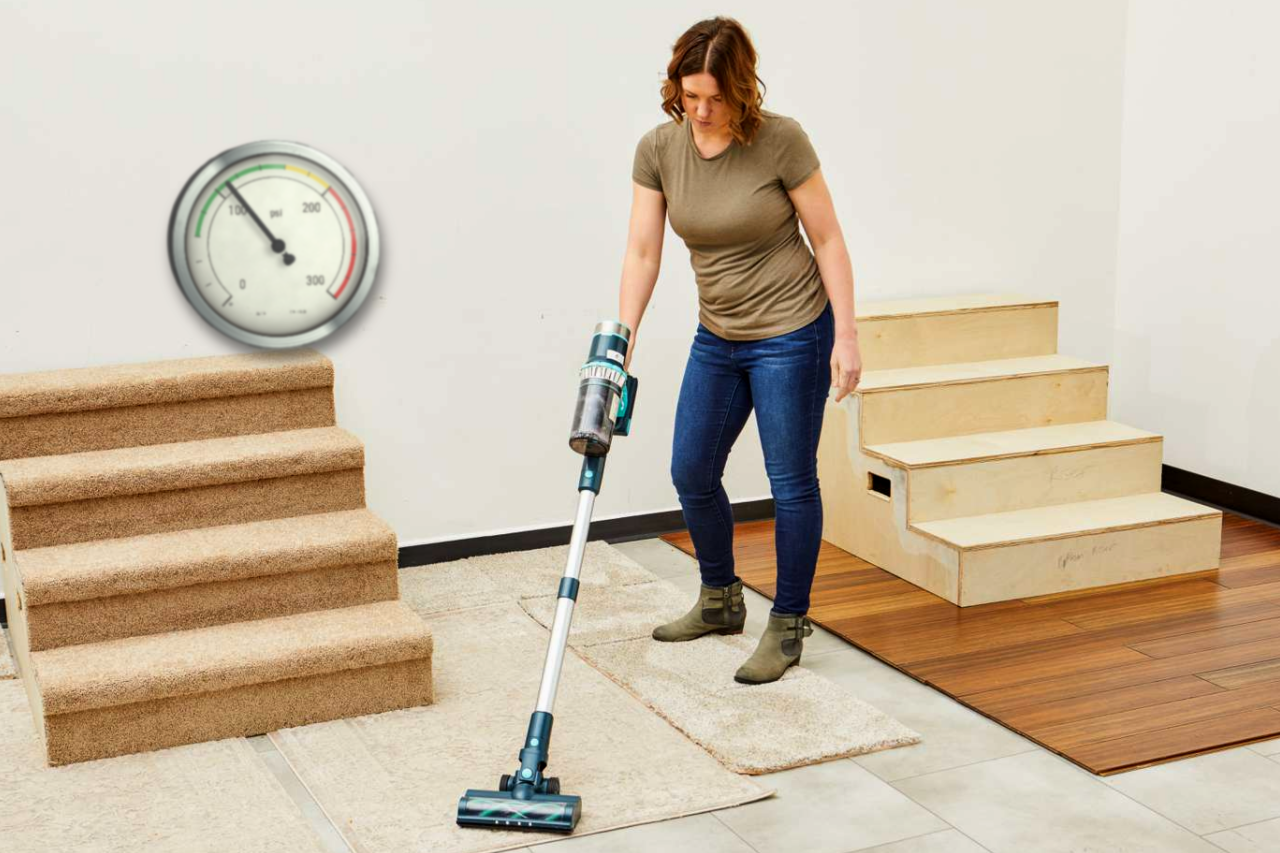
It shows 110 psi
